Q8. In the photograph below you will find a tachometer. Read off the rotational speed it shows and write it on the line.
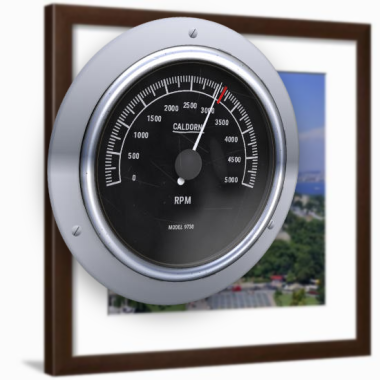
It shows 3000 rpm
